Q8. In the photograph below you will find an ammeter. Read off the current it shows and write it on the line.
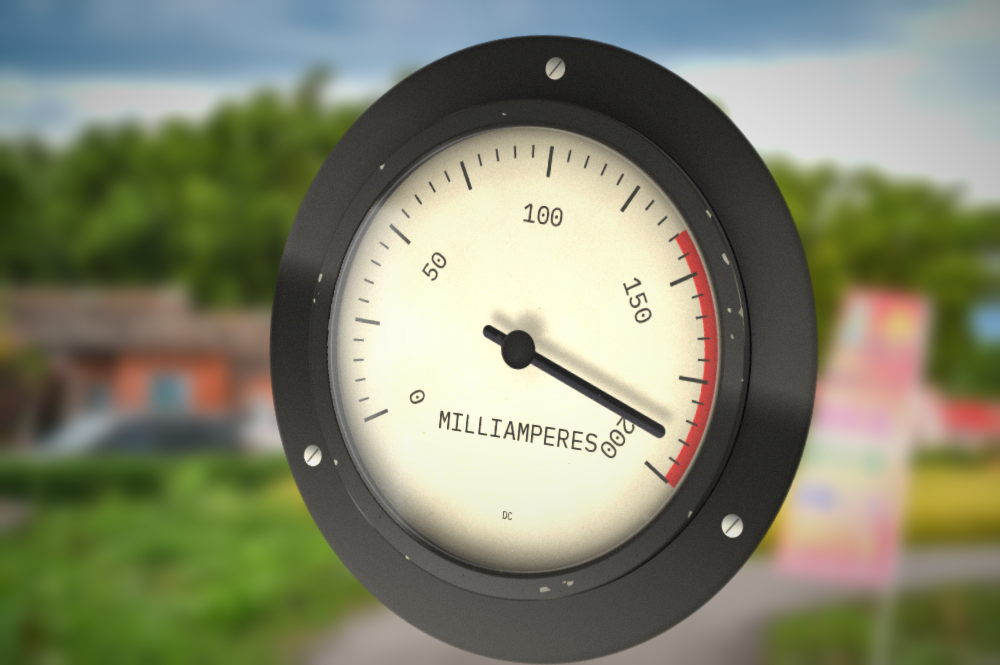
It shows 190 mA
